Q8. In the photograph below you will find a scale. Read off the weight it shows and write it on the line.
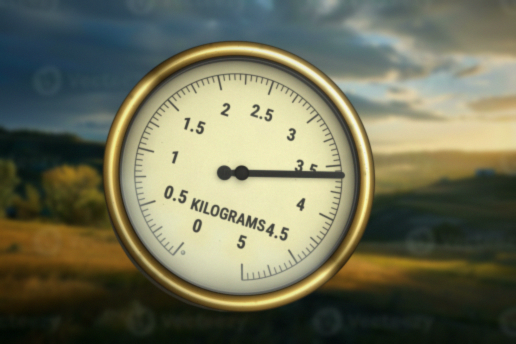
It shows 3.6 kg
